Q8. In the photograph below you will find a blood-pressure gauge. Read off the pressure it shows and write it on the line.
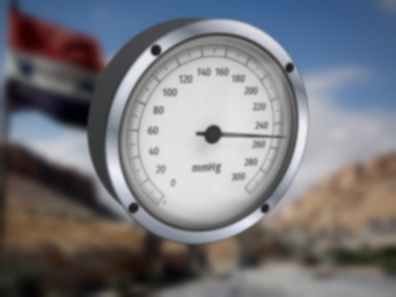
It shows 250 mmHg
